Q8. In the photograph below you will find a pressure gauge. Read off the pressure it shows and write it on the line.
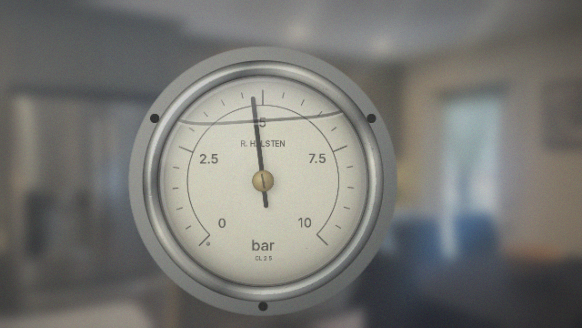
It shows 4.75 bar
